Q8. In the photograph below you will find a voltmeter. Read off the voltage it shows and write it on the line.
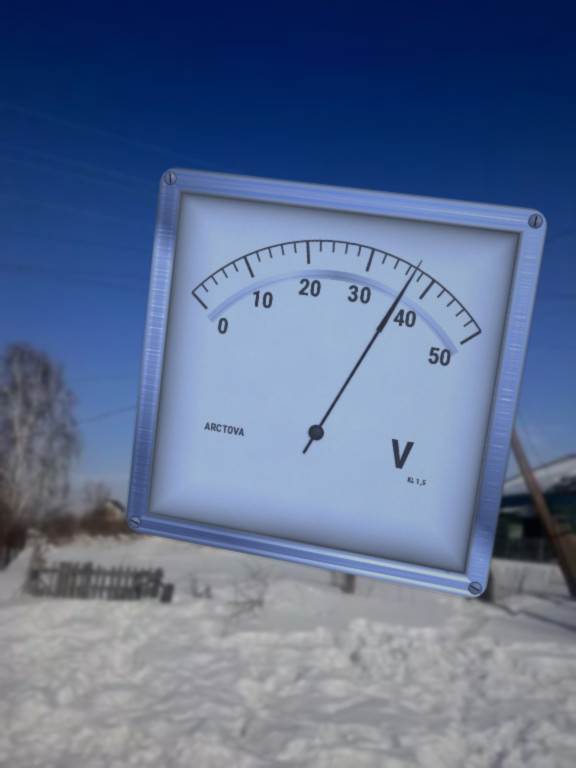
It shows 37 V
